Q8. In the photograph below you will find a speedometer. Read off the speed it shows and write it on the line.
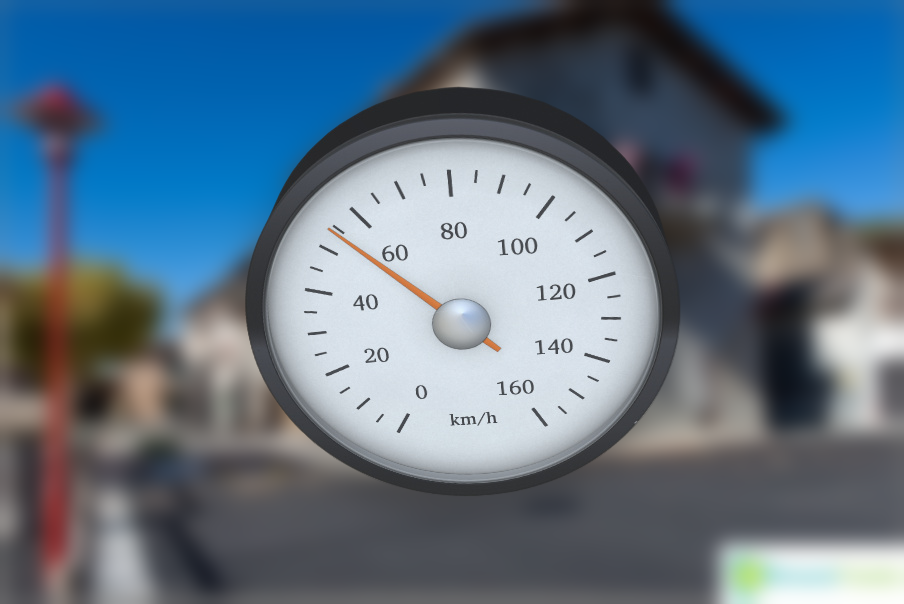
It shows 55 km/h
